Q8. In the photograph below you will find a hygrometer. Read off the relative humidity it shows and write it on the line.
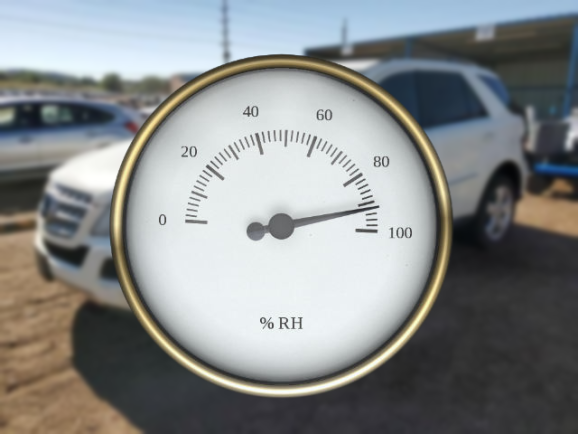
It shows 92 %
